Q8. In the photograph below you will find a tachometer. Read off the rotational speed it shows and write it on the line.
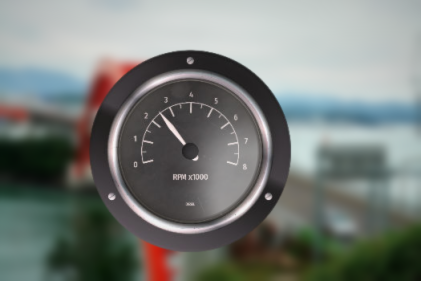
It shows 2500 rpm
